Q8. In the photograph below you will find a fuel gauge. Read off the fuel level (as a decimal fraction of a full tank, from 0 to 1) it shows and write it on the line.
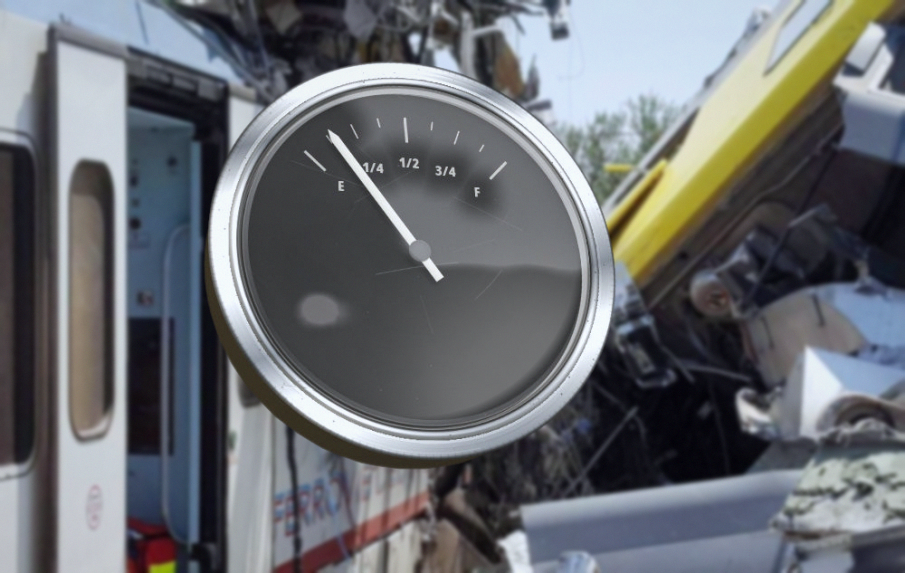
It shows 0.125
